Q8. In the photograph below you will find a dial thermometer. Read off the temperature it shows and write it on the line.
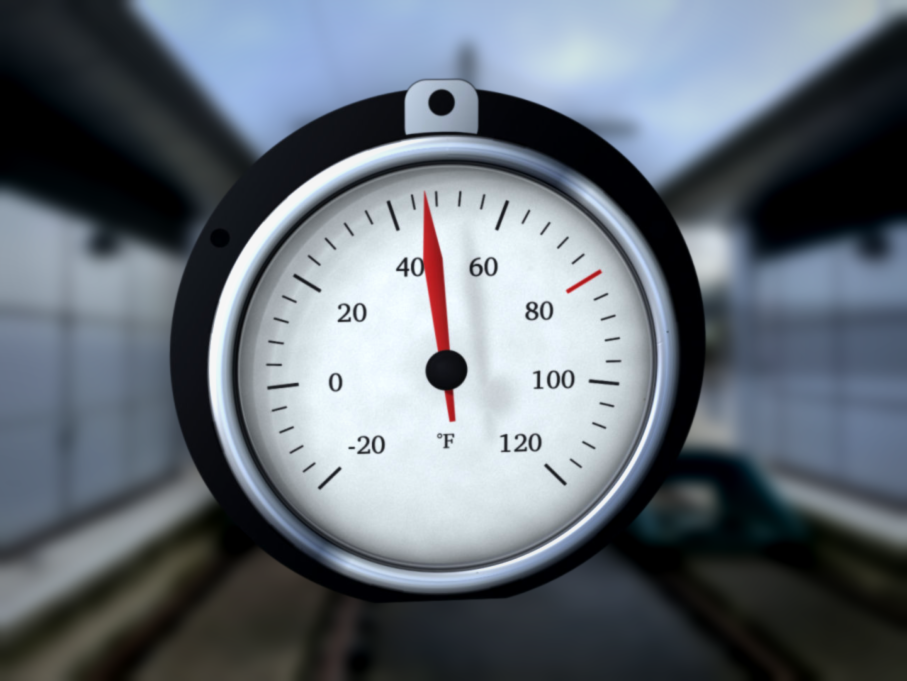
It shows 46 °F
